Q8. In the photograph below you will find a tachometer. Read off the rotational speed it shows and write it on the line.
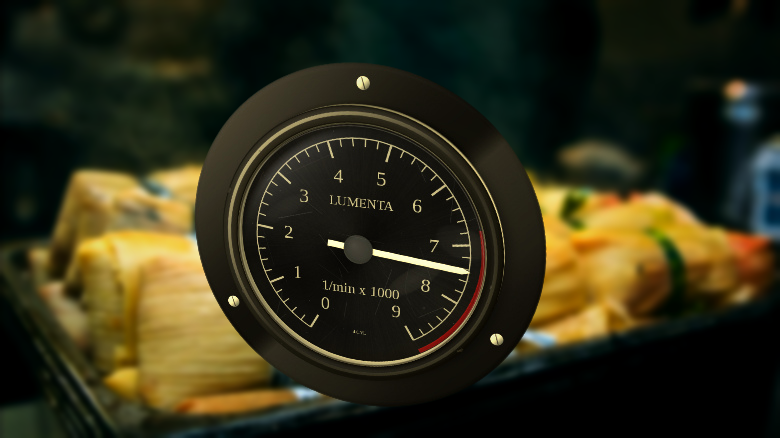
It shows 7400 rpm
